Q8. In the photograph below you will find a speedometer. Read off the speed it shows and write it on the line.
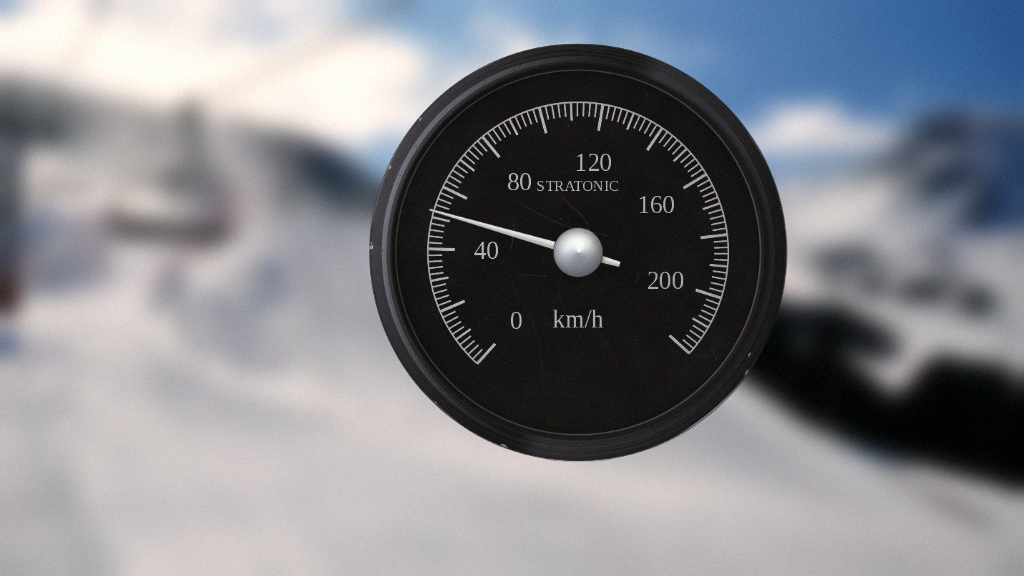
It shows 52 km/h
